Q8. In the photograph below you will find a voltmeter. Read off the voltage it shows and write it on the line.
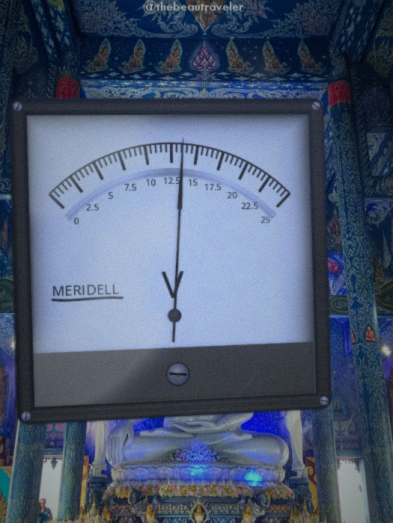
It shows 13.5 V
